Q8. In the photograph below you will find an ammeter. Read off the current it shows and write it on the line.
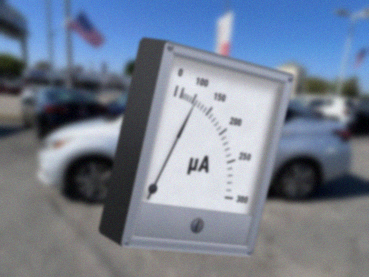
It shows 100 µA
